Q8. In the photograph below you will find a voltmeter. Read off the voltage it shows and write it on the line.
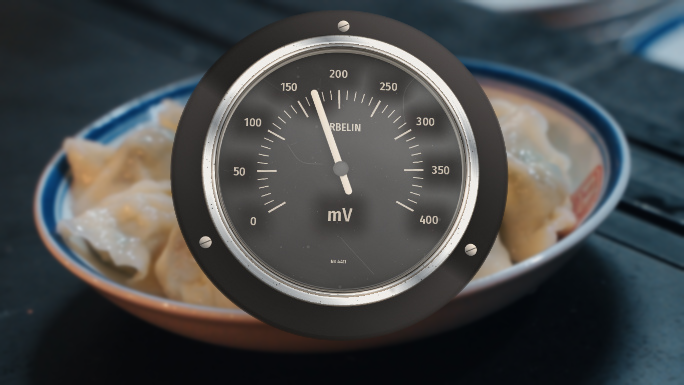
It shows 170 mV
